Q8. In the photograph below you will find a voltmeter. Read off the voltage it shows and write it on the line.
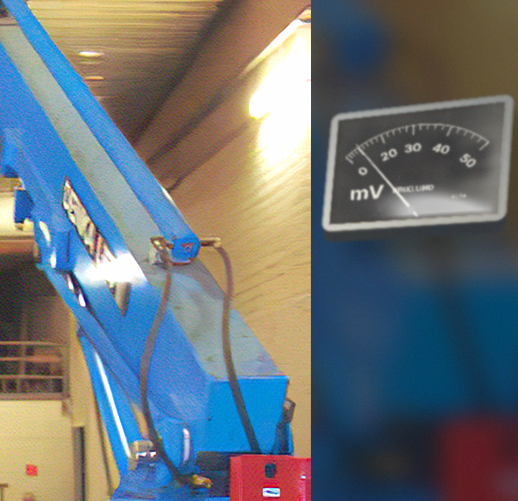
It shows 10 mV
